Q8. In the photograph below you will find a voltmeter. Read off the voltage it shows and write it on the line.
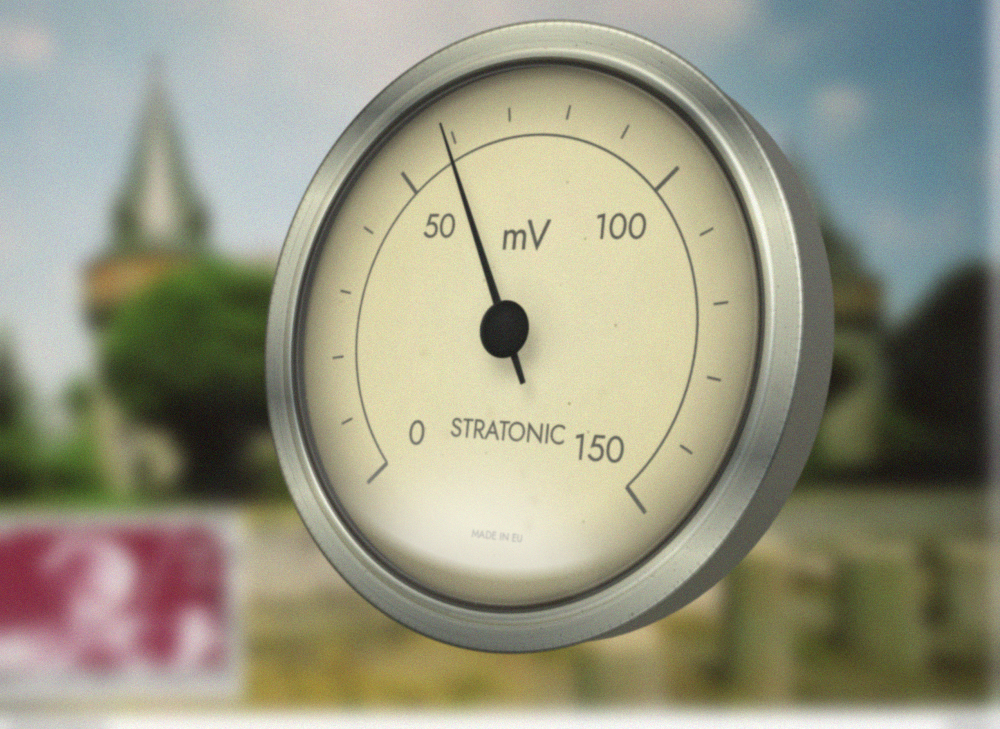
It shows 60 mV
